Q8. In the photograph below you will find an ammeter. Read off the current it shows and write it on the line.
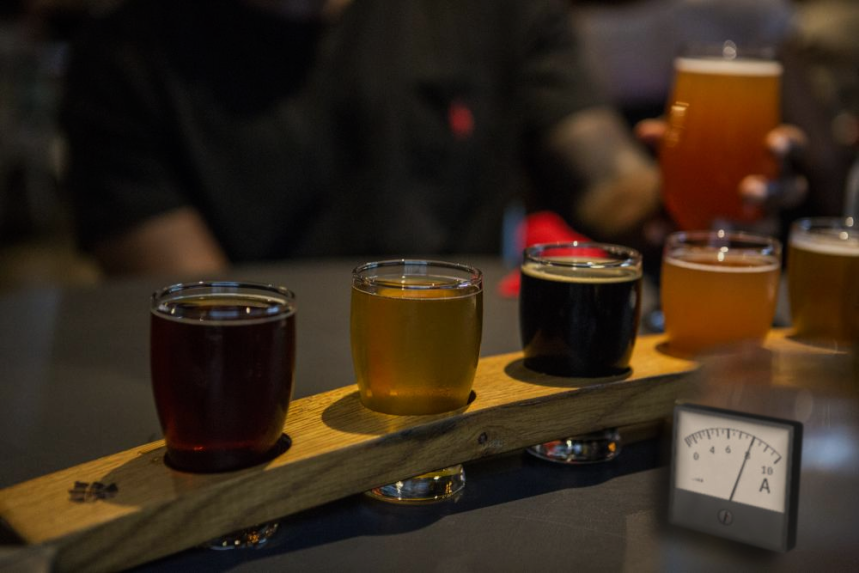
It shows 8 A
